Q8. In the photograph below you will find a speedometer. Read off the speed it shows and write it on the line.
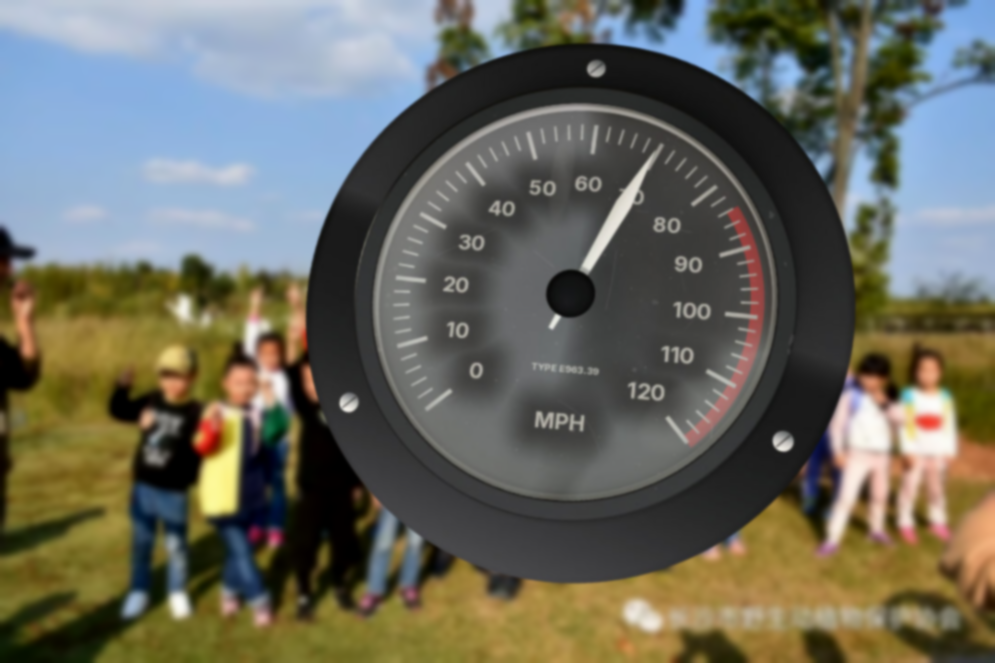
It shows 70 mph
